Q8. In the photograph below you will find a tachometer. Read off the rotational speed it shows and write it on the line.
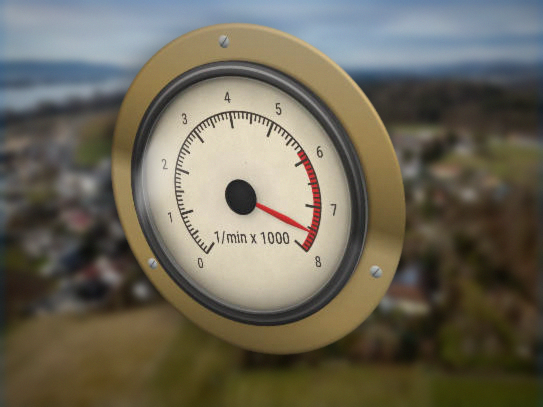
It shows 7500 rpm
